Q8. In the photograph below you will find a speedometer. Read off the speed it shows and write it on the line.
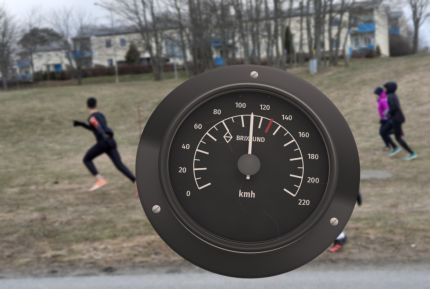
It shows 110 km/h
